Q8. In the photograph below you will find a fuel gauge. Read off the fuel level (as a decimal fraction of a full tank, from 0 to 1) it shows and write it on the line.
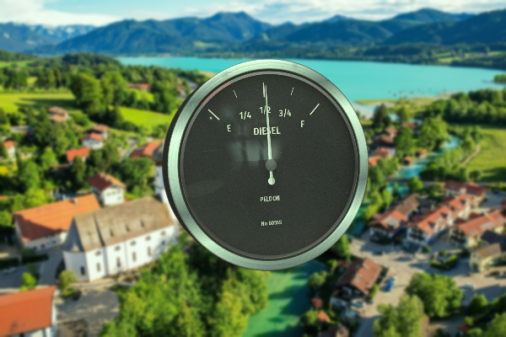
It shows 0.5
